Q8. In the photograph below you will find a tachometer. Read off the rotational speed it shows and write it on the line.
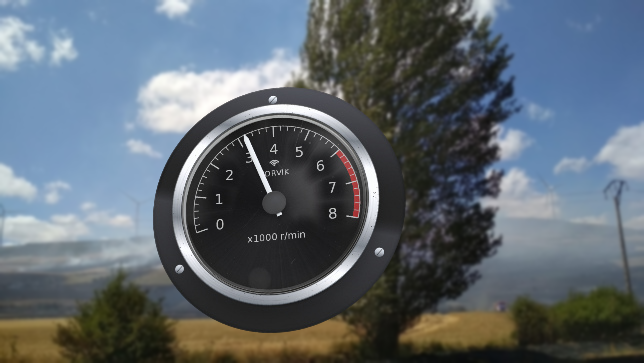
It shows 3200 rpm
